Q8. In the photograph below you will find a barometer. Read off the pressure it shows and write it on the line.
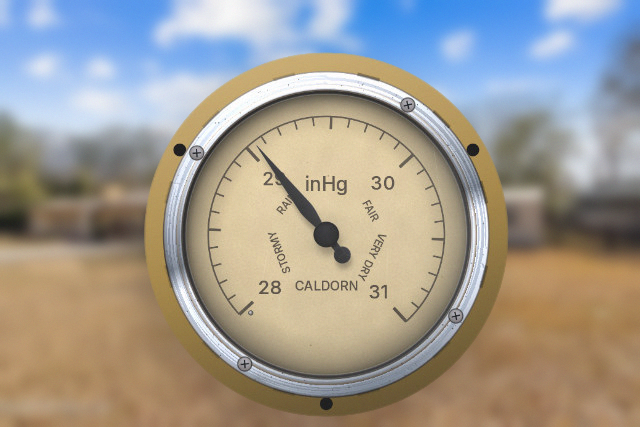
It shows 29.05 inHg
